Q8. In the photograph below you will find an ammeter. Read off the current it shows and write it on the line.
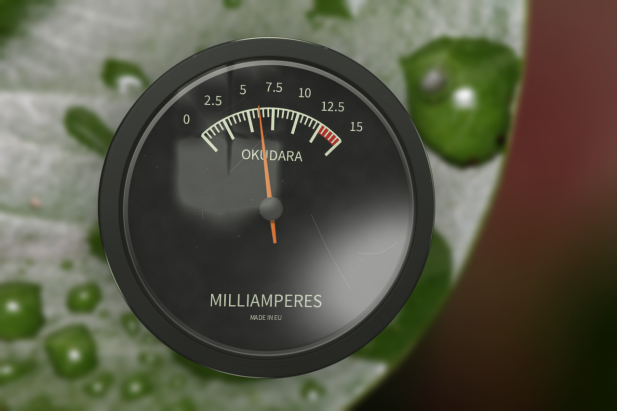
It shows 6 mA
